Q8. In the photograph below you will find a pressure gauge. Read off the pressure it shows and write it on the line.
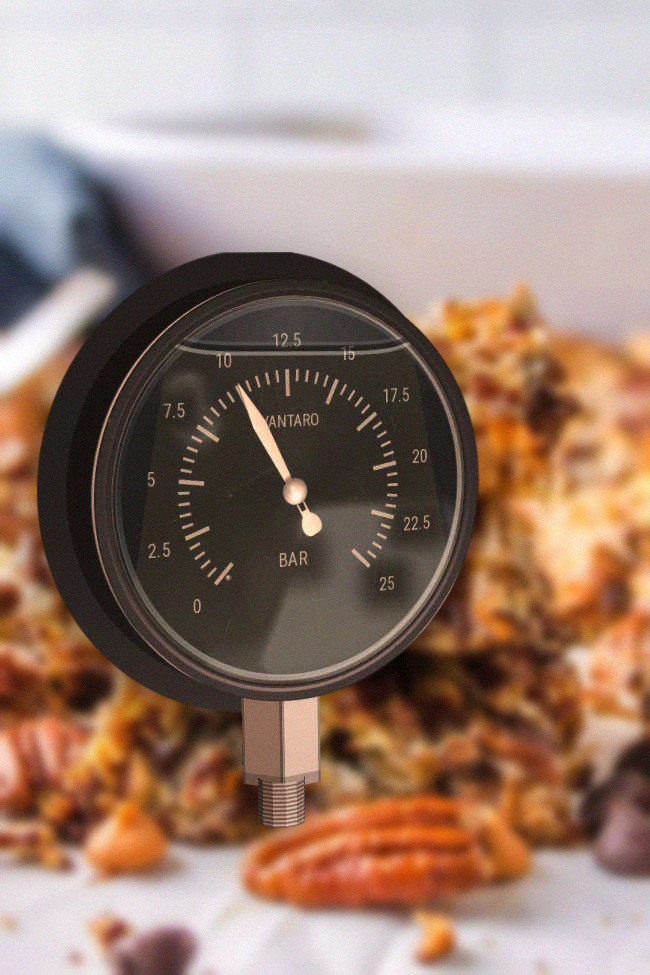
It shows 10 bar
